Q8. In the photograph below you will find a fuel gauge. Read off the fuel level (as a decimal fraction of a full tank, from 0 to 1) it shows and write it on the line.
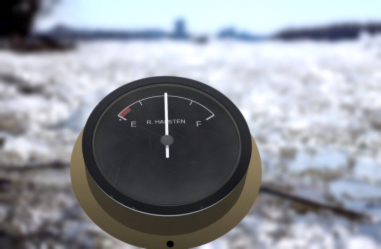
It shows 0.5
